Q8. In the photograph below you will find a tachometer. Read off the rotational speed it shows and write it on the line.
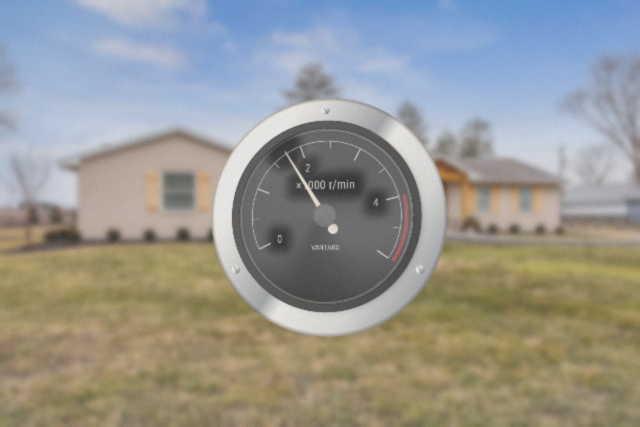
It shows 1750 rpm
